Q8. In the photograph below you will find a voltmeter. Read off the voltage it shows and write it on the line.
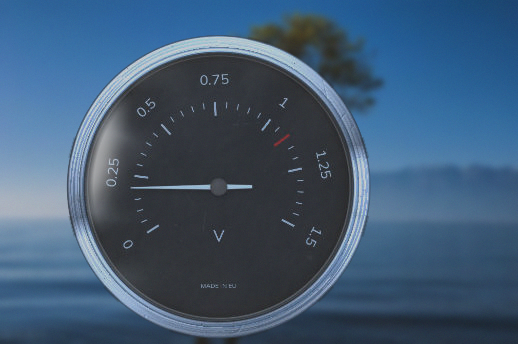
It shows 0.2 V
